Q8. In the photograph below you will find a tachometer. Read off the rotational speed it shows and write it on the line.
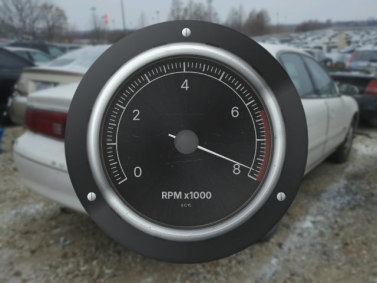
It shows 7800 rpm
